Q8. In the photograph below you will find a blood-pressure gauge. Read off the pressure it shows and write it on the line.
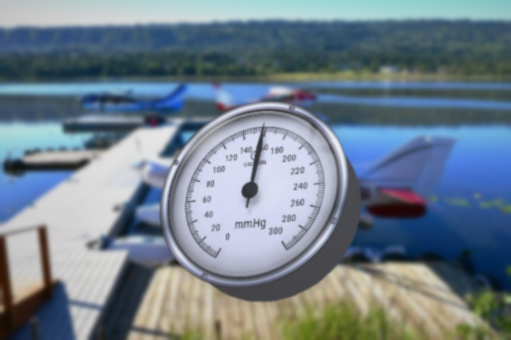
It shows 160 mmHg
